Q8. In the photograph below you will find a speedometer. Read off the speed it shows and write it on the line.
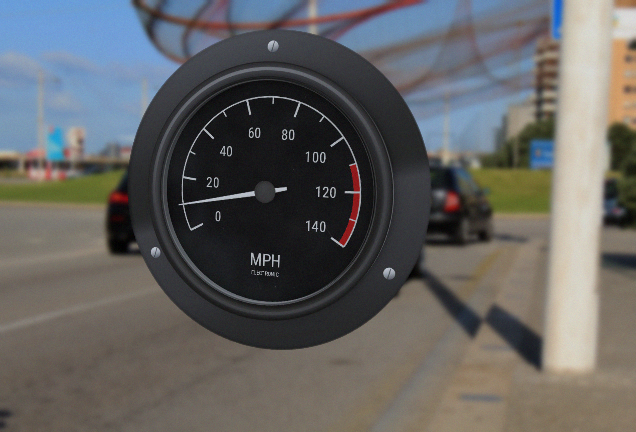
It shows 10 mph
